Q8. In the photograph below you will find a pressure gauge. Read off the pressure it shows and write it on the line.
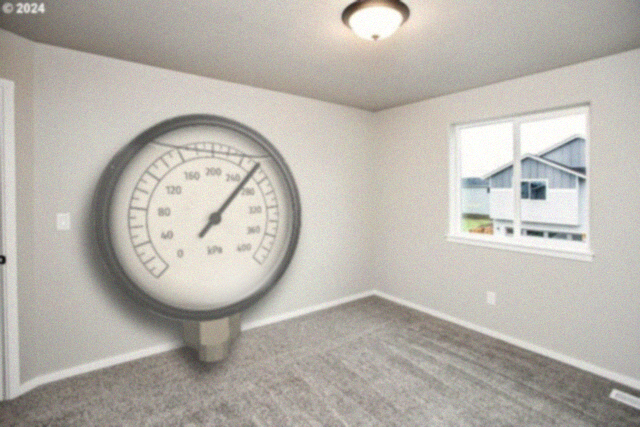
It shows 260 kPa
